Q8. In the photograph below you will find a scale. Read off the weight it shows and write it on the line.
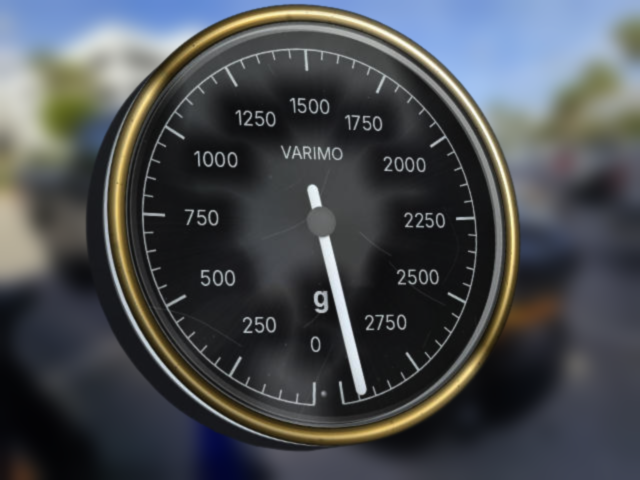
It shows 2950 g
